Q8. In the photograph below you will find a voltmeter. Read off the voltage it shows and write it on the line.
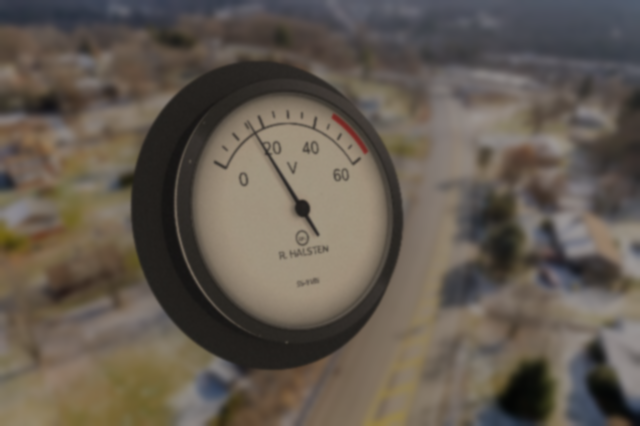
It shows 15 V
